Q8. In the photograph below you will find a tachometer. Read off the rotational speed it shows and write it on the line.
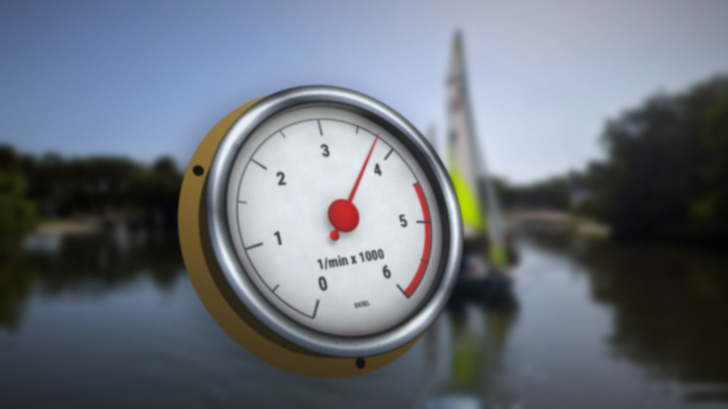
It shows 3750 rpm
